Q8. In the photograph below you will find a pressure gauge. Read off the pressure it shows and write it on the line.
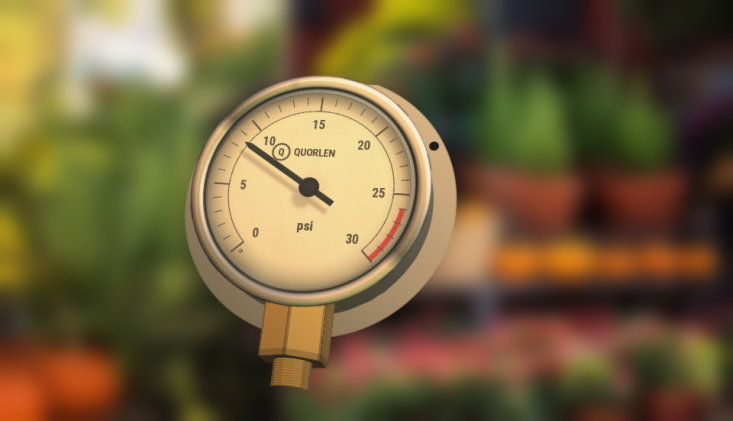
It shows 8.5 psi
